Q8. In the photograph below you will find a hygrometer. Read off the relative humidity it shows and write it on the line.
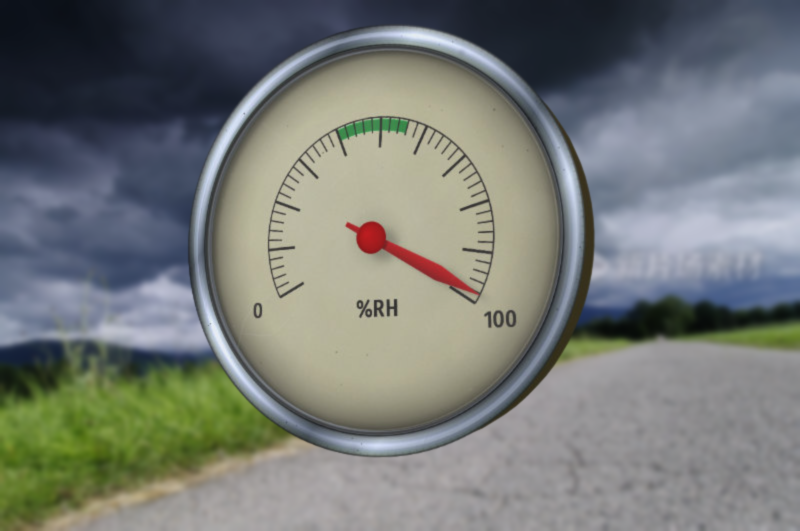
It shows 98 %
